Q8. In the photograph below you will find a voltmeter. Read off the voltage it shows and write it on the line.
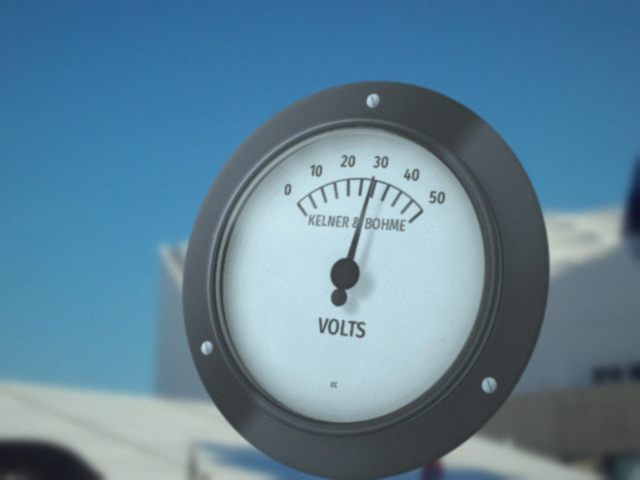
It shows 30 V
